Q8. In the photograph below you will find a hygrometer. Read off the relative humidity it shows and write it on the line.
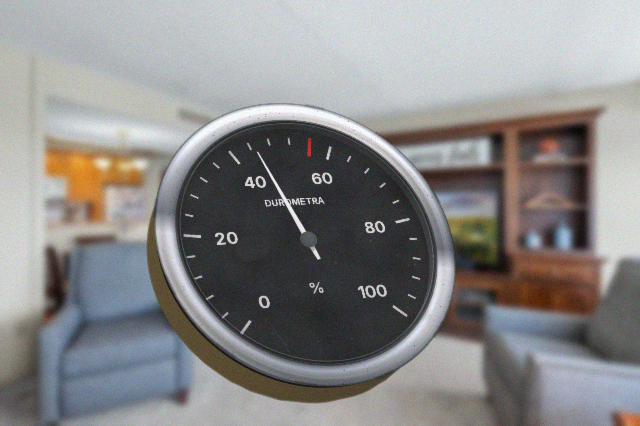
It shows 44 %
